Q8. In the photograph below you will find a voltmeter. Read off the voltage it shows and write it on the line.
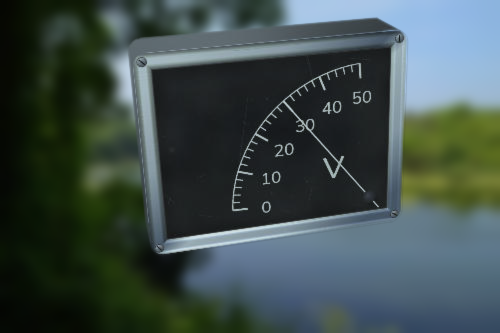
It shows 30 V
